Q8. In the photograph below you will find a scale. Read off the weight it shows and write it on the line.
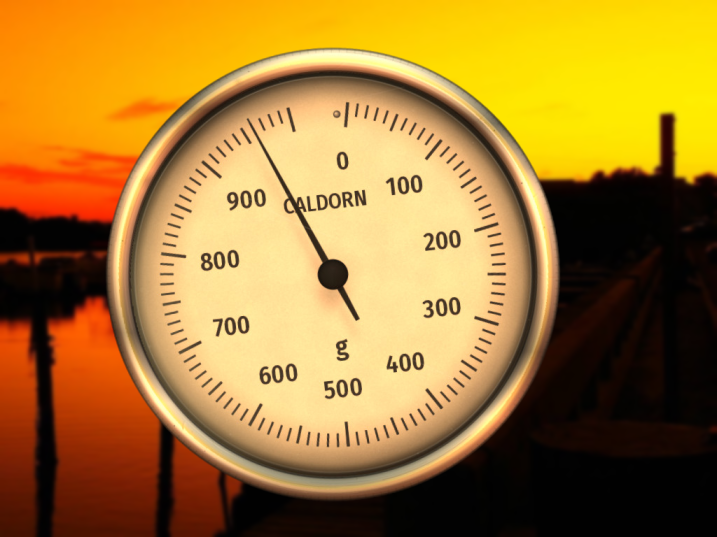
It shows 960 g
